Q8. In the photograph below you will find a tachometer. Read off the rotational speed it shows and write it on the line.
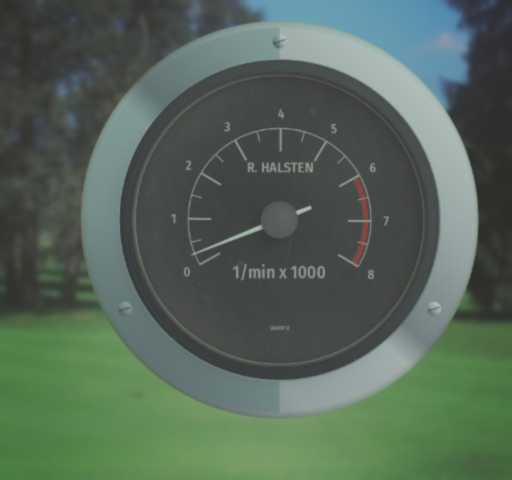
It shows 250 rpm
